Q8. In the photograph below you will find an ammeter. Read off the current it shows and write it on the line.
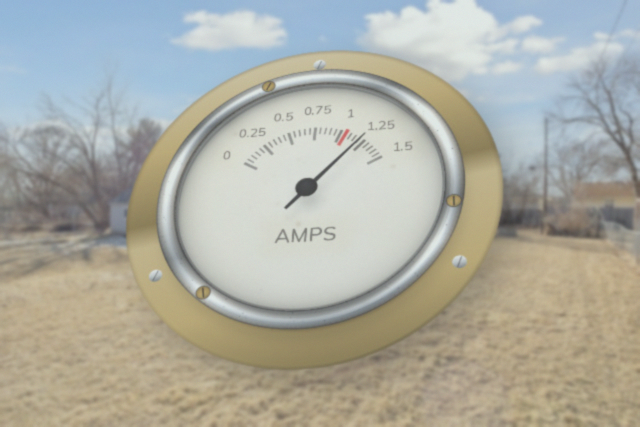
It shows 1.25 A
